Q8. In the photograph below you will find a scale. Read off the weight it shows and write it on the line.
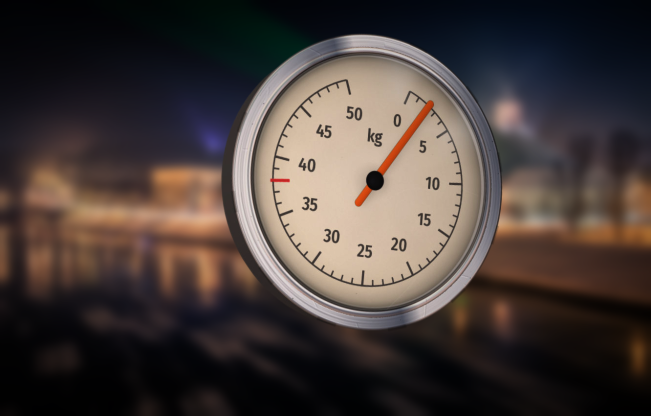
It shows 2 kg
